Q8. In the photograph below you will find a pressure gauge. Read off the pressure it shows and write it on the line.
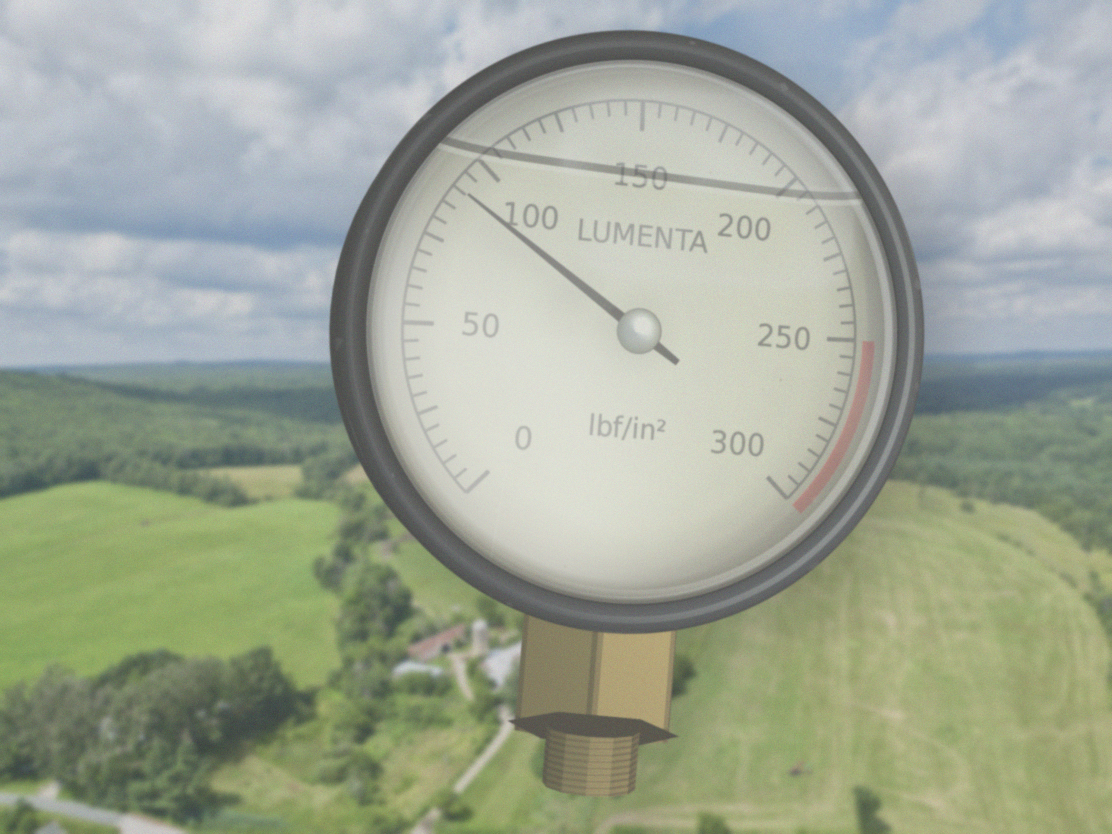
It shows 90 psi
